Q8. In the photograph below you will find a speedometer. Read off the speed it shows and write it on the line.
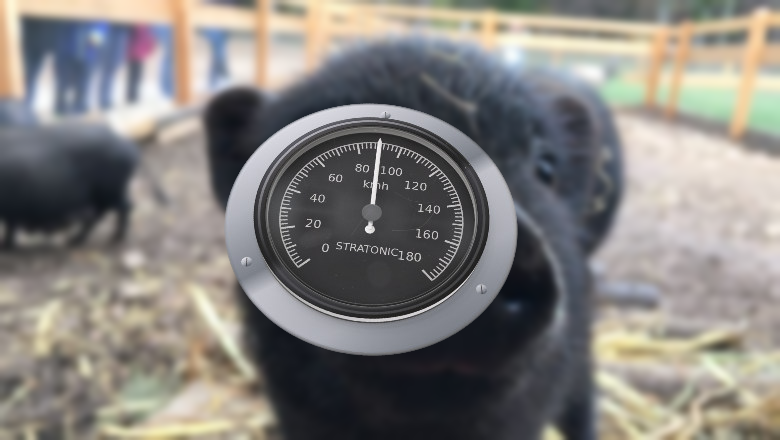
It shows 90 km/h
